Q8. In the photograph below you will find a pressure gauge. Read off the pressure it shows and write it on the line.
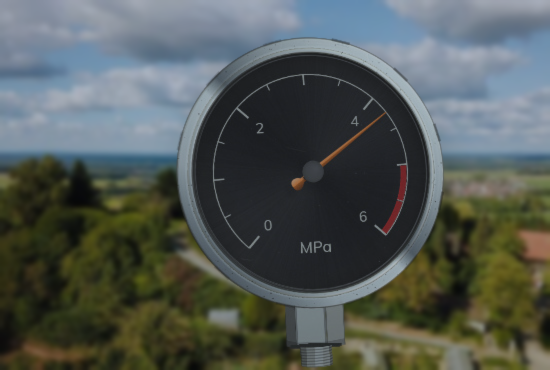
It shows 4.25 MPa
